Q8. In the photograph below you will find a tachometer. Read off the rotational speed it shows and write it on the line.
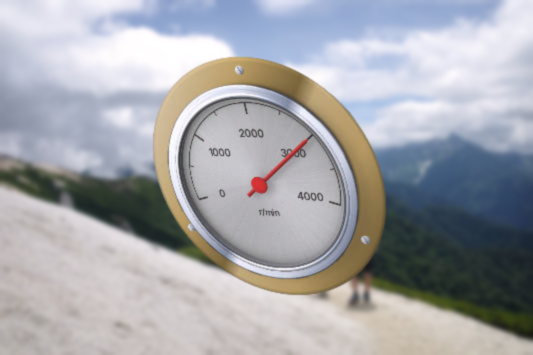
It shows 3000 rpm
